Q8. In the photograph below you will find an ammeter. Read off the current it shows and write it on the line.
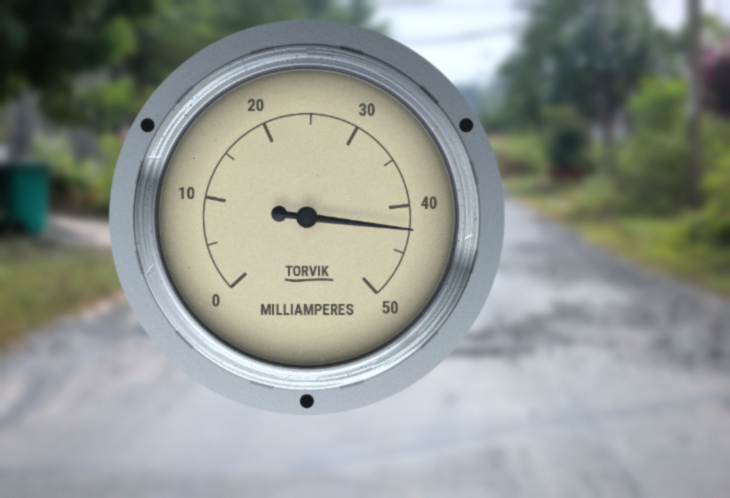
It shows 42.5 mA
